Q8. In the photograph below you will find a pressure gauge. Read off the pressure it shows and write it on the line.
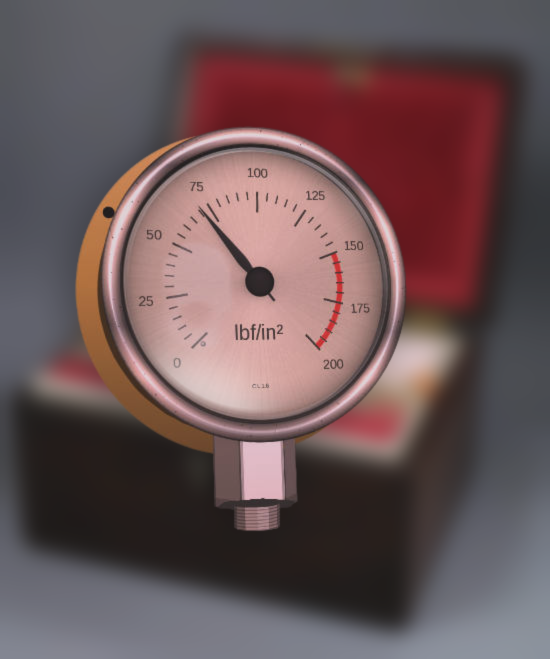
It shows 70 psi
